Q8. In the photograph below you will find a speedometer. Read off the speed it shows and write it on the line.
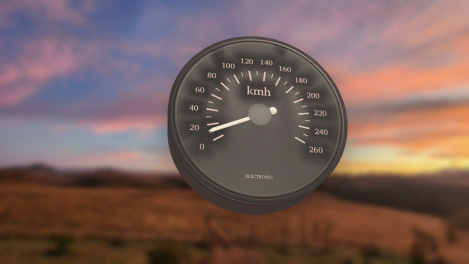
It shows 10 km/h
